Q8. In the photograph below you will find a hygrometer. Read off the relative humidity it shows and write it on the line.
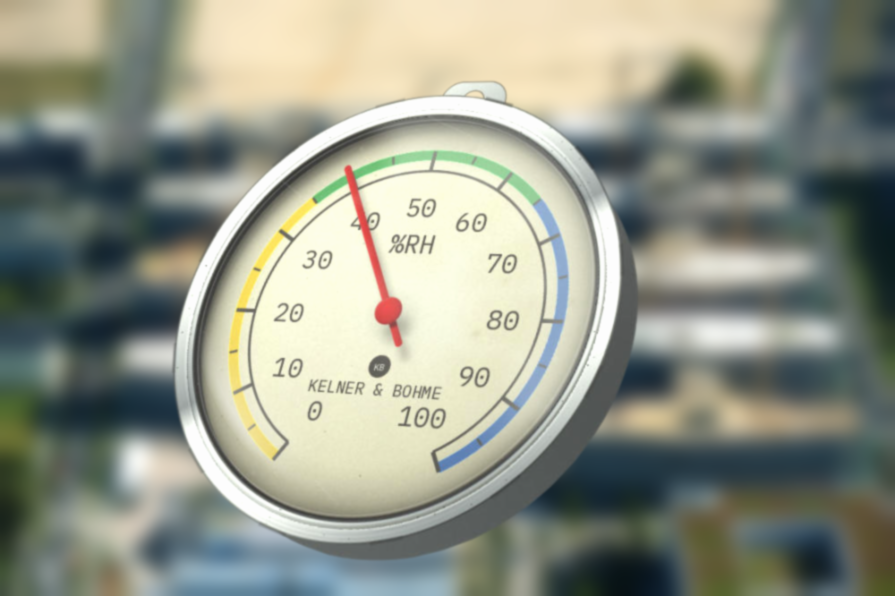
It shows 40 %
